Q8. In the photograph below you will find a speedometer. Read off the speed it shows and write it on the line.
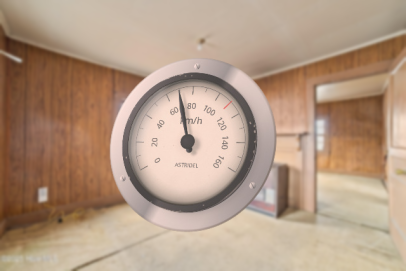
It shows 70 km/h
